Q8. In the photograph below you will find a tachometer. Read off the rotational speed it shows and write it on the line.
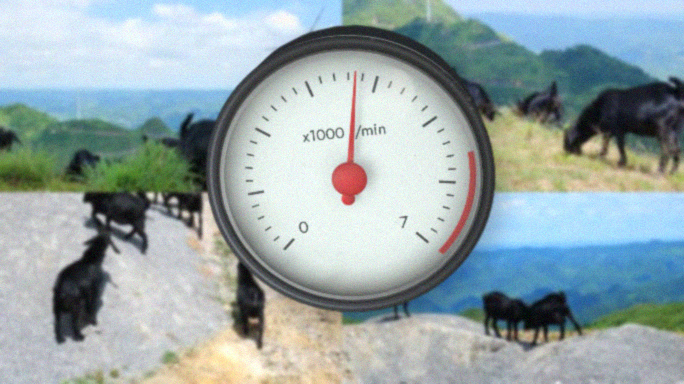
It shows 3700 rpm
